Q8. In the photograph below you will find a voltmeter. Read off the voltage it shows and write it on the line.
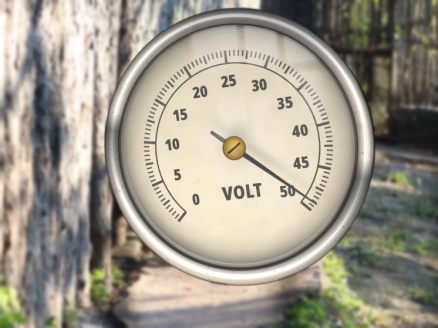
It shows 49 V
